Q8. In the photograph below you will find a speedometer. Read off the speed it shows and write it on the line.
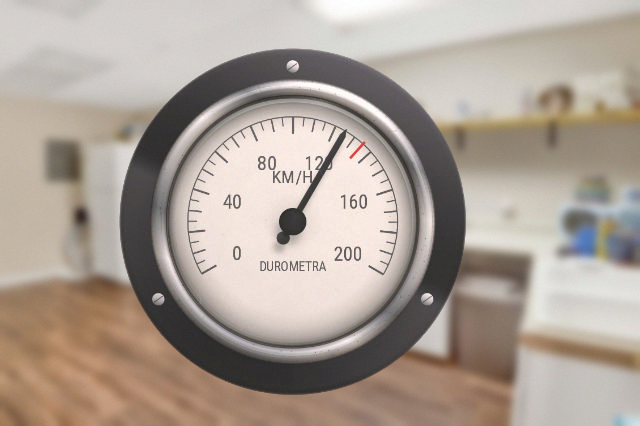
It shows 125 km/h
